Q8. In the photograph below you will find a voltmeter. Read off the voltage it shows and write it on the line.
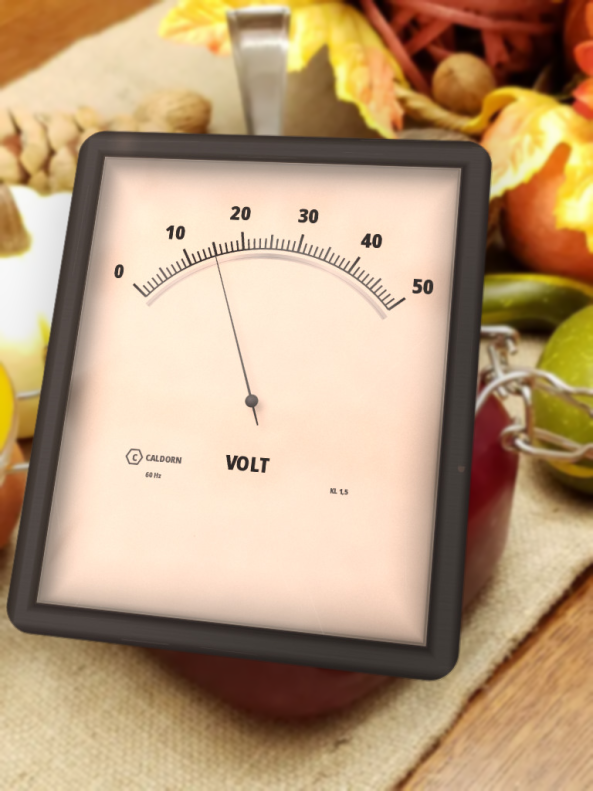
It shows 15 V
